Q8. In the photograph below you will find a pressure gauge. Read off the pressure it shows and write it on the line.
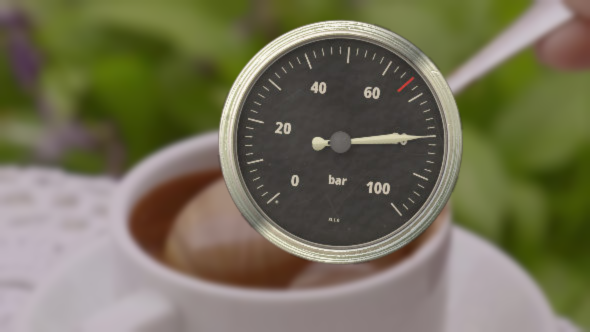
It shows 80 bar
